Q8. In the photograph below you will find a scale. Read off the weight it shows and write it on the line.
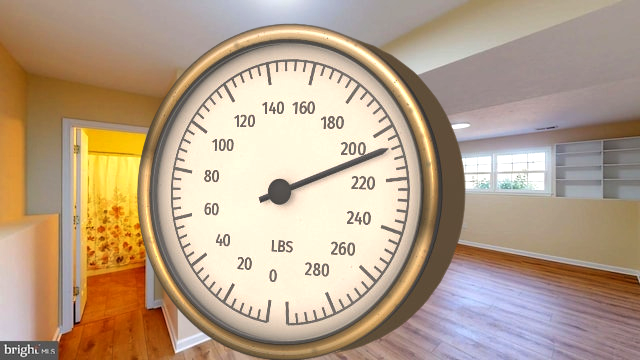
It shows 208 lb
